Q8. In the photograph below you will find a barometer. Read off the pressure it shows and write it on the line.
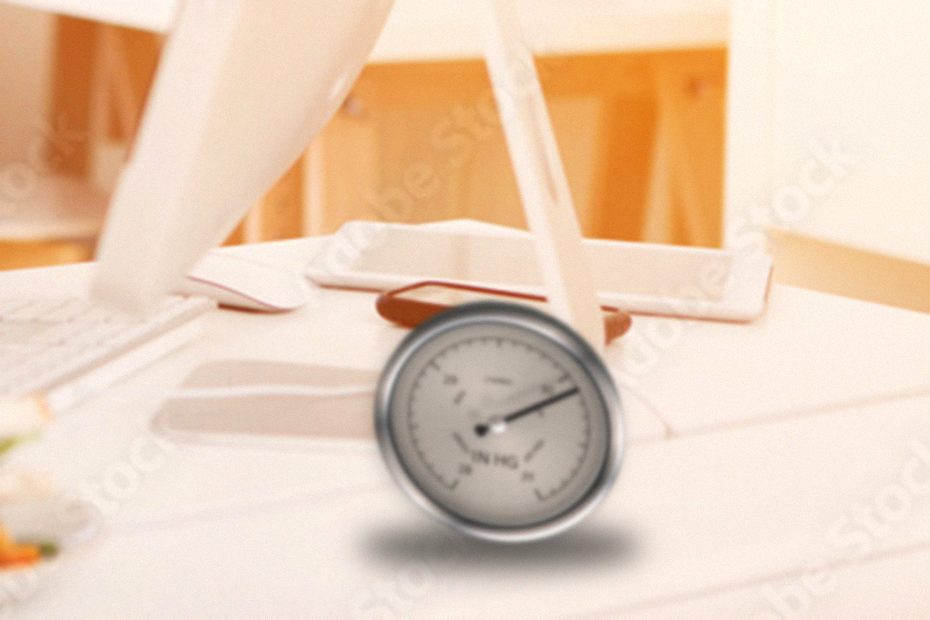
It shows 30.1 inHg
